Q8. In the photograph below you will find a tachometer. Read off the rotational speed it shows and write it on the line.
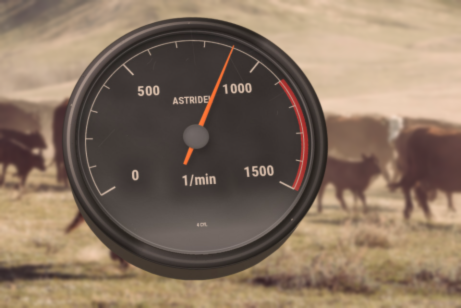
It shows 900 rpm
